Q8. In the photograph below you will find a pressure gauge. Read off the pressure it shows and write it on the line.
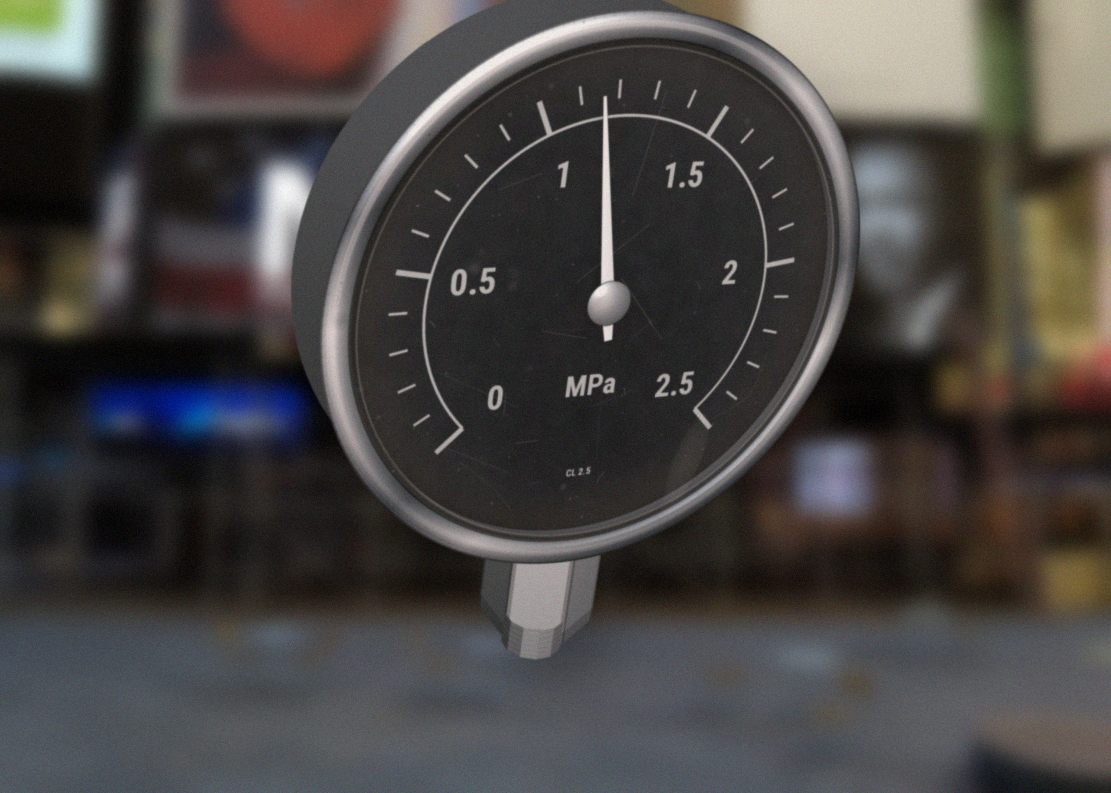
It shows 1.15 MPa
